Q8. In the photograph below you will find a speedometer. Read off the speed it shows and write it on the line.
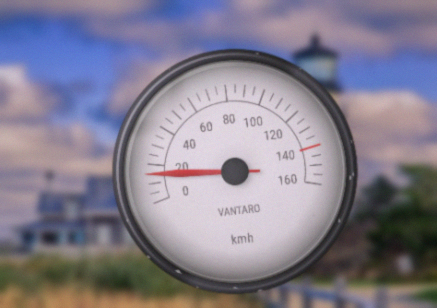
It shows 15 km/h
